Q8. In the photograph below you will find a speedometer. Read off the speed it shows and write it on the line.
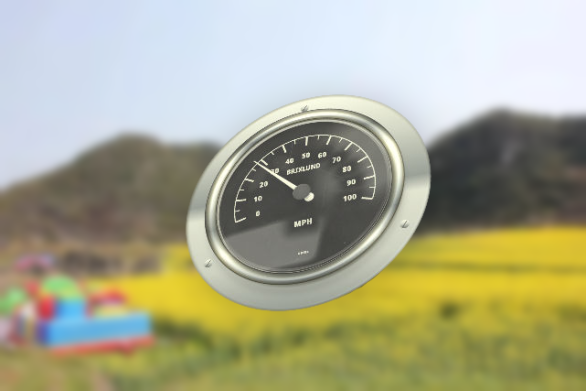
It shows 27.5 mph
